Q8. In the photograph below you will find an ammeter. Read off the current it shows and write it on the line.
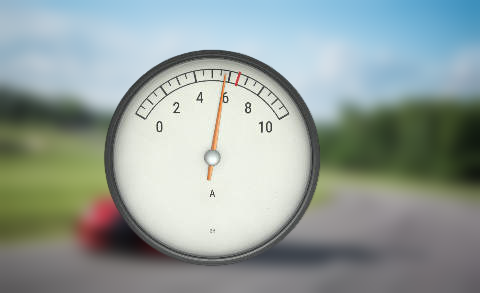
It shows 5.75 A
